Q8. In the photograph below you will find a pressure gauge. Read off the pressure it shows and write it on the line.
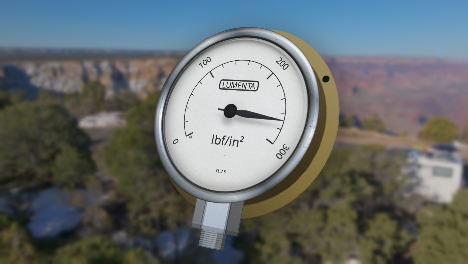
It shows 270 psi
